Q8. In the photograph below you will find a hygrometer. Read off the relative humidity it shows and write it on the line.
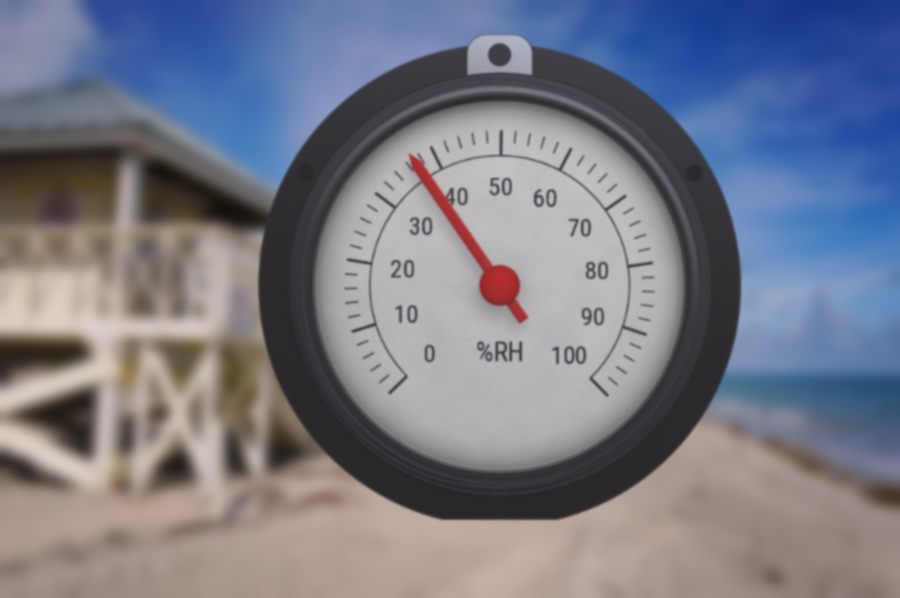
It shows 37 %
